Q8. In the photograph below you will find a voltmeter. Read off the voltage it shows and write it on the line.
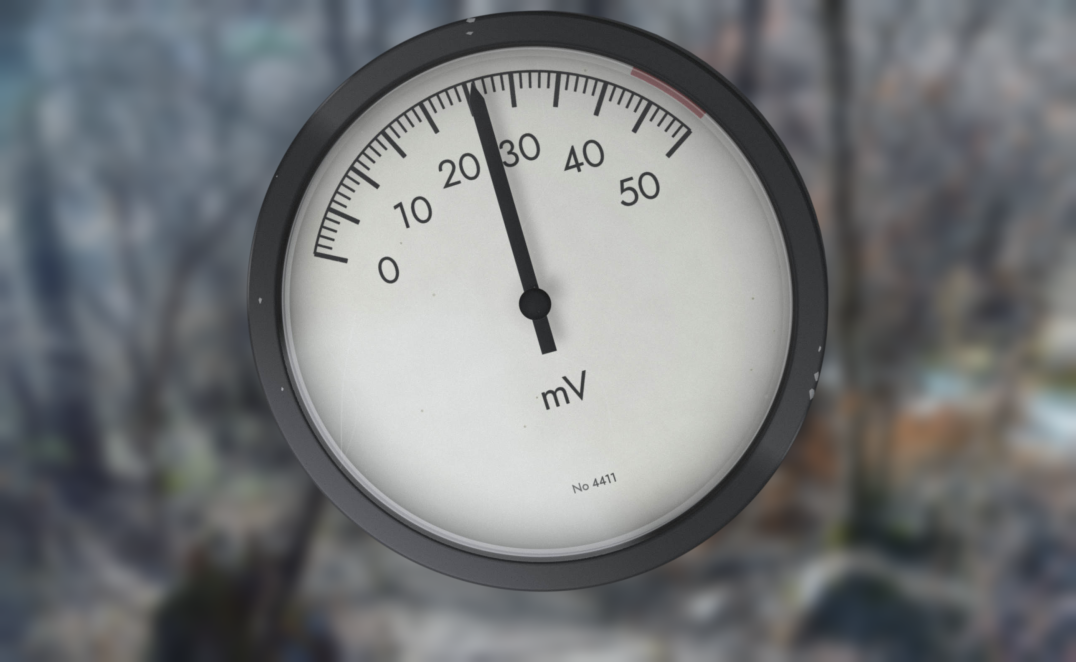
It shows 26 mV
